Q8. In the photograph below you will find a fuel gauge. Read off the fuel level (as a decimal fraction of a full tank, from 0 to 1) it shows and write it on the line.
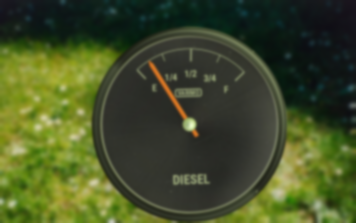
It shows 0.125
